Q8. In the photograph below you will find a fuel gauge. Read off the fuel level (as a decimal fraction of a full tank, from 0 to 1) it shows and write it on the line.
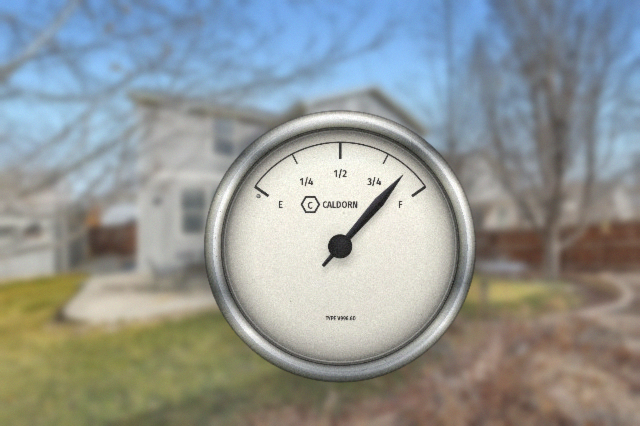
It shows 0.875
